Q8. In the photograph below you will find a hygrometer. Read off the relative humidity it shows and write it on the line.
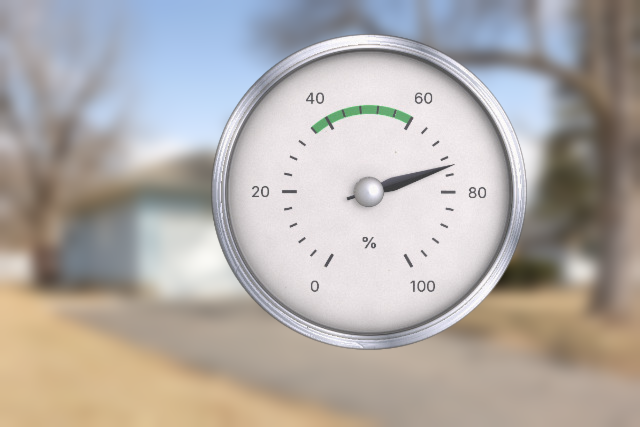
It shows 74 %
